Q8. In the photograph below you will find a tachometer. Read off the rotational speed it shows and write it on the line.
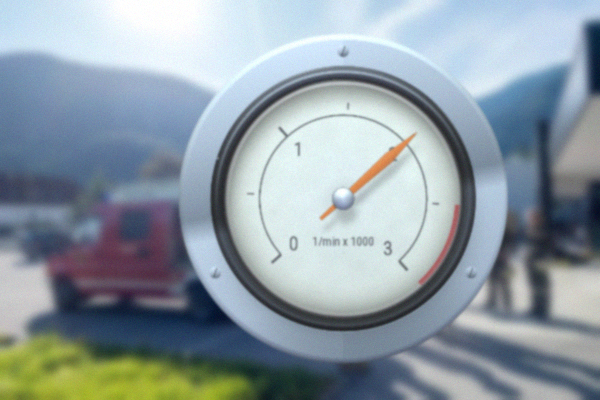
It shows 2000 rpm
